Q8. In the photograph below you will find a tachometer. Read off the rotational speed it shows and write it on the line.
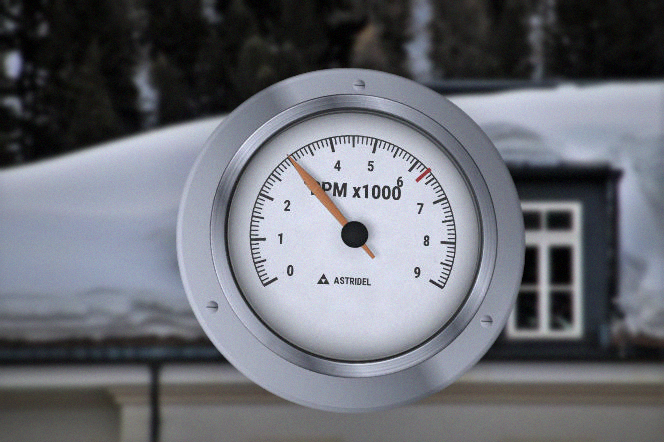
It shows 3000 rpm
